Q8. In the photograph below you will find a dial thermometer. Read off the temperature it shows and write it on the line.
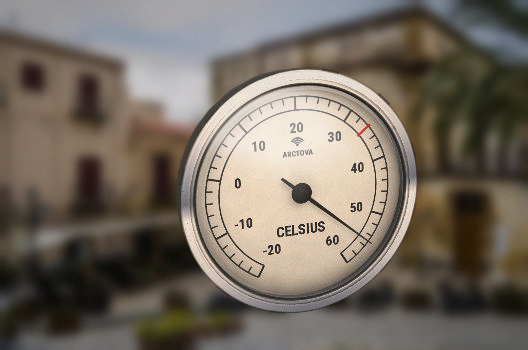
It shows 55 °C
